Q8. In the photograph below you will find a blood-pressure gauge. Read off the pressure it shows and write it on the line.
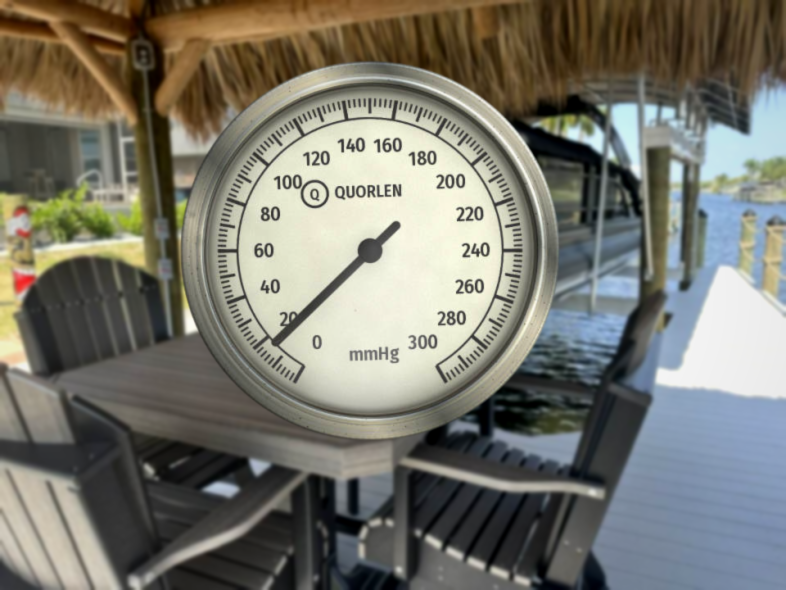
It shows 16 mmHg
